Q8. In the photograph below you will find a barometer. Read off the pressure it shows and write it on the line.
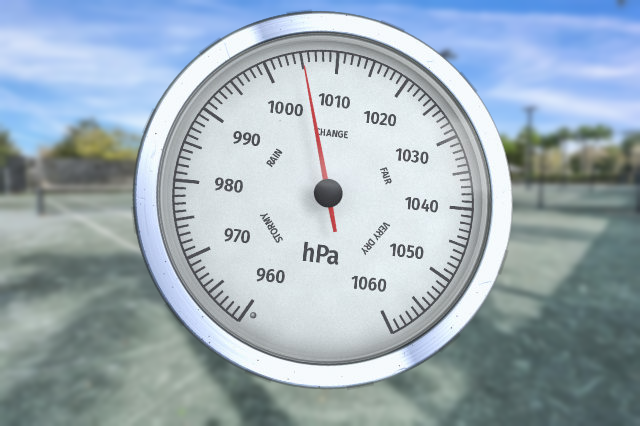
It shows 1005 hPa
